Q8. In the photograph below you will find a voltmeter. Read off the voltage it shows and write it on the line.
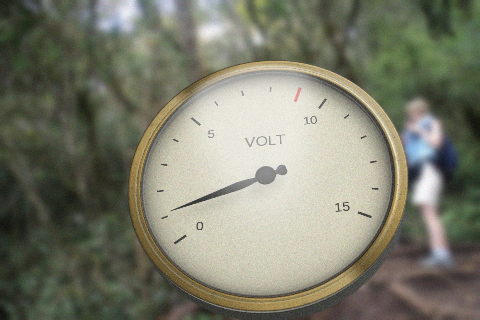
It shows 1 V
